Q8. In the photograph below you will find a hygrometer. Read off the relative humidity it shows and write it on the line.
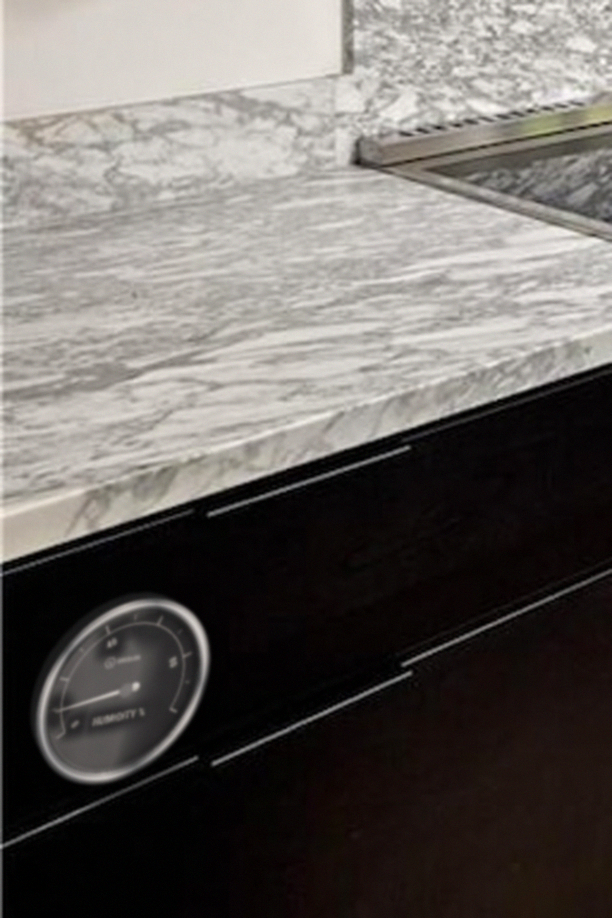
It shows 10 %
